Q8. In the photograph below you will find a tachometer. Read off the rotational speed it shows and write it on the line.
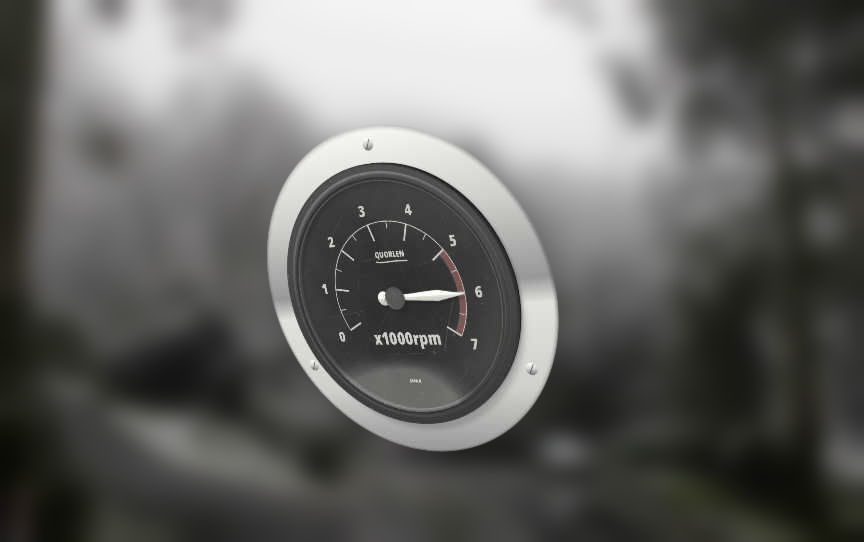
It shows 6000 rpm
